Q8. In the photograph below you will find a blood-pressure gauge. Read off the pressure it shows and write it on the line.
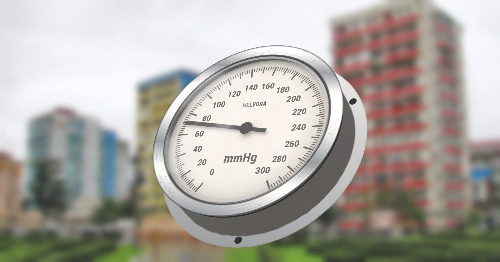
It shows 70 mmHg
